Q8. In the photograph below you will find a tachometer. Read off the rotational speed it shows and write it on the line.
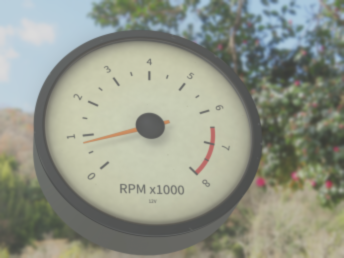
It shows 750 rpm
